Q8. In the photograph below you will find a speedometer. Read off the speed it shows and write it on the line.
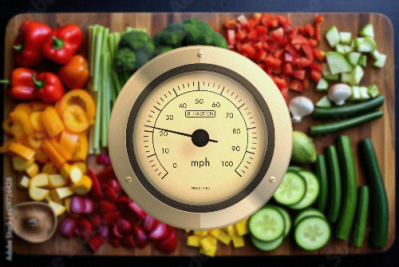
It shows 22 mph
